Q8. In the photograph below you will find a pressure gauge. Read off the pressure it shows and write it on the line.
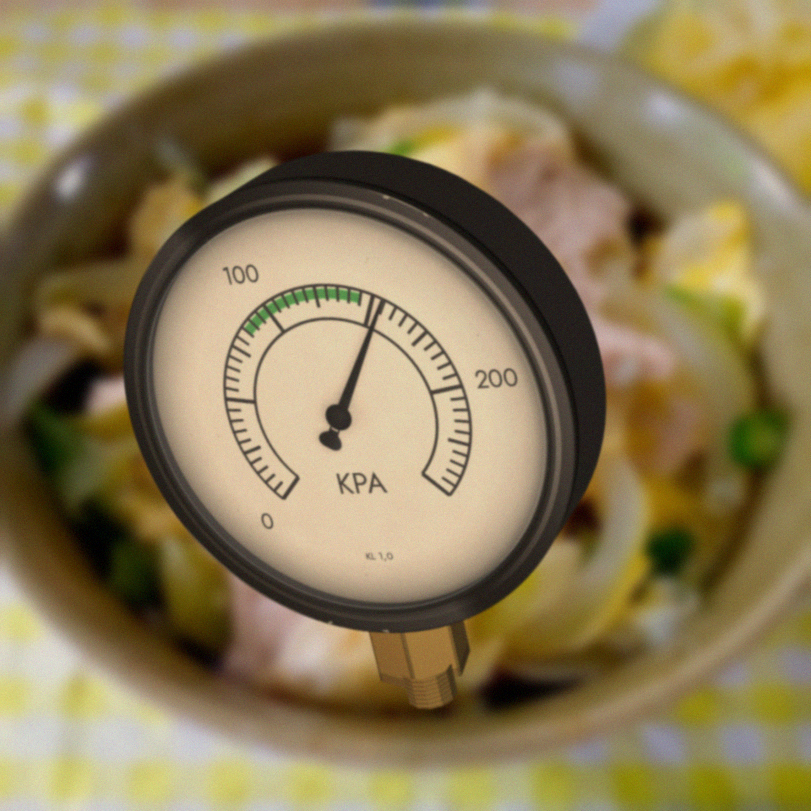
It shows 155 kPa
